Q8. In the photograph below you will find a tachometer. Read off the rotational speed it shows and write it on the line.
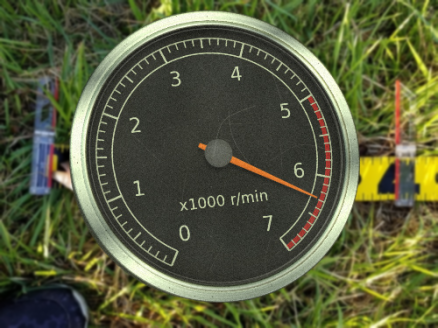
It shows 6300 rpm
